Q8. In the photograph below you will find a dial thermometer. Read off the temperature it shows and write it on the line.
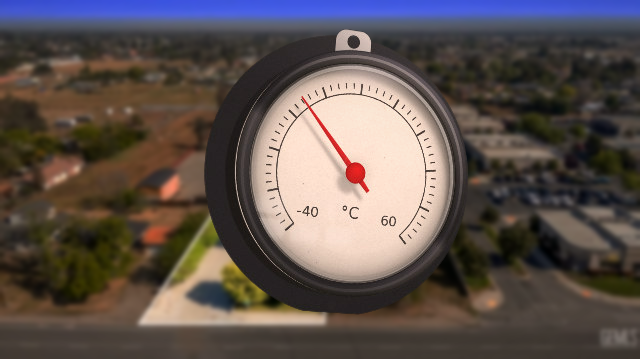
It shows -6 °C
